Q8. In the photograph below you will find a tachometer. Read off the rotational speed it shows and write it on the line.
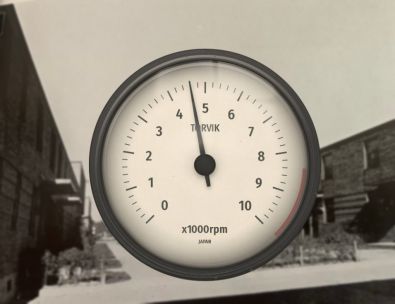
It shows 4600 rpm
